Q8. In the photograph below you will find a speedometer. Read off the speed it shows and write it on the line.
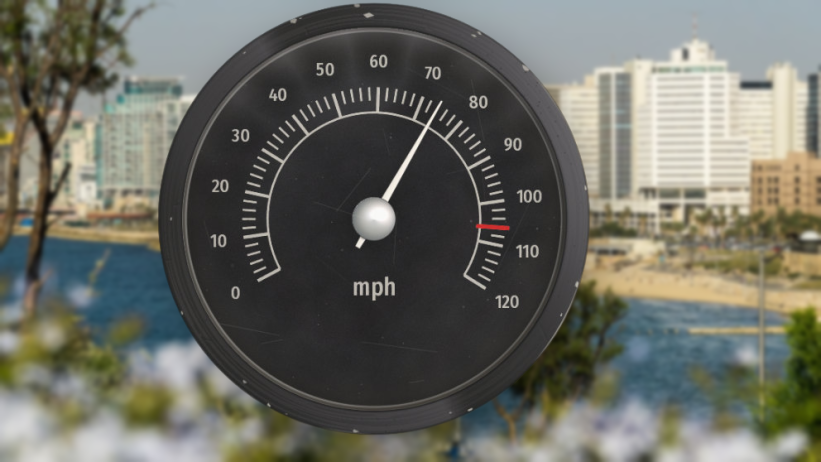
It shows 74 mph
